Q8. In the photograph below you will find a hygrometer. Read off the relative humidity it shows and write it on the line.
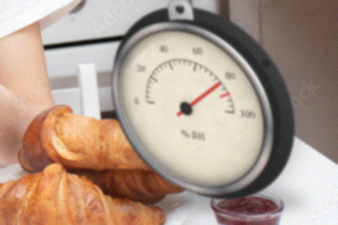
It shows 80 %
